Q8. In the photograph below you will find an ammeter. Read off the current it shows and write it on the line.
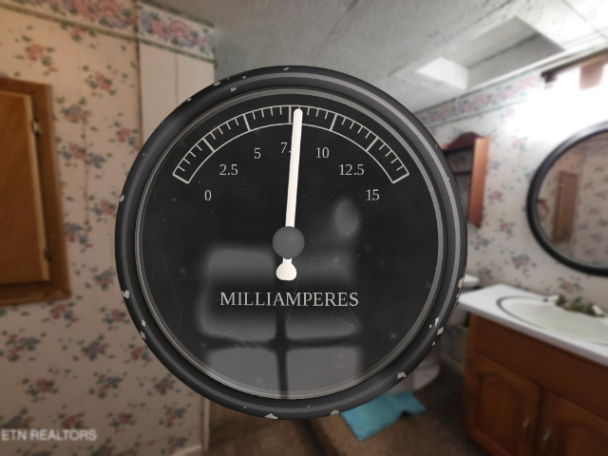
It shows 8 mA
